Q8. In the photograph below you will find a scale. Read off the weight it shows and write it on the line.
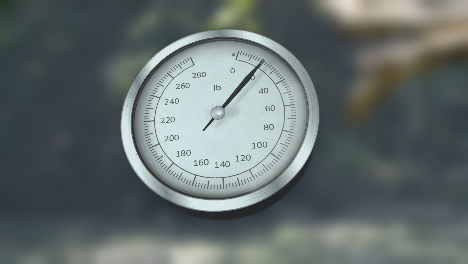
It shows 20 lb
